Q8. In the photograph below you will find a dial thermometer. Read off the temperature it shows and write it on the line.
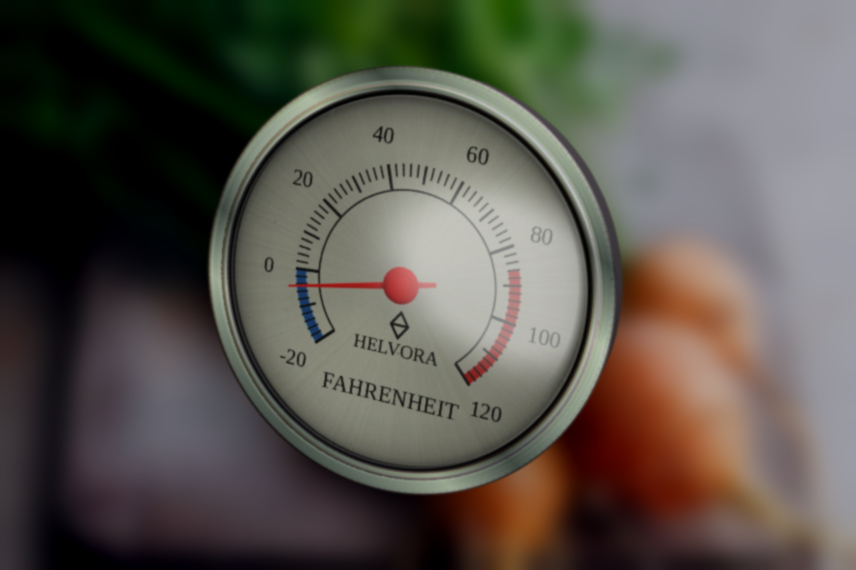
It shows -4 °F
